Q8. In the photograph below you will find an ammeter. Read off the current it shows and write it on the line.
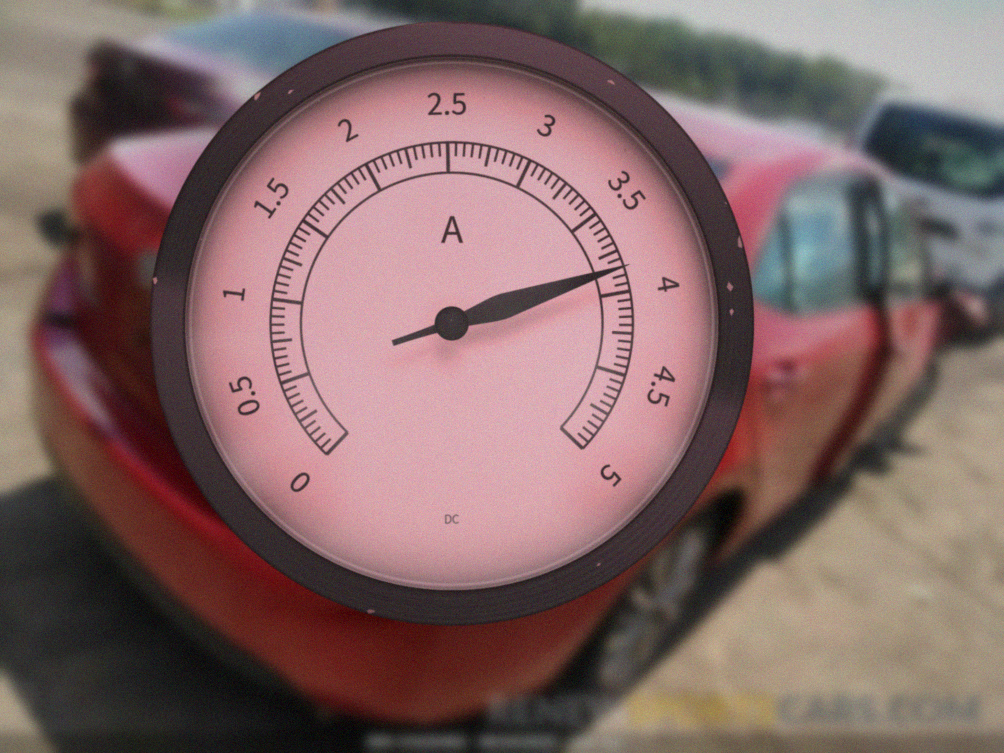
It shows 3.85 A
